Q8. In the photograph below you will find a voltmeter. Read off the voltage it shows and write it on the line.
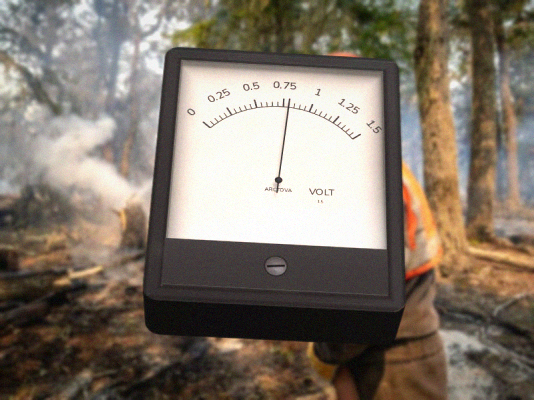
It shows 0.8 V
